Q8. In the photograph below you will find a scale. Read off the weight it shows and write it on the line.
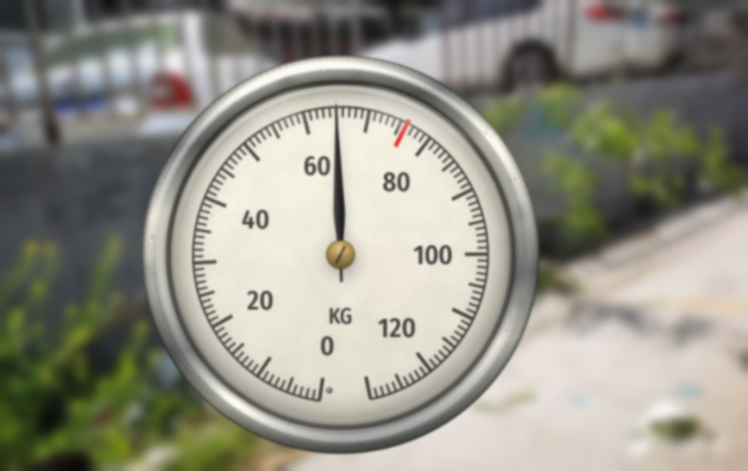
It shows 65 kg
